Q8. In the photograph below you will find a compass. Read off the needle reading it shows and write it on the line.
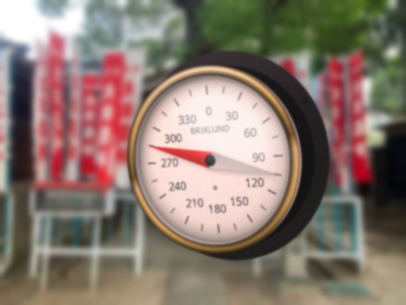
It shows 285 °
